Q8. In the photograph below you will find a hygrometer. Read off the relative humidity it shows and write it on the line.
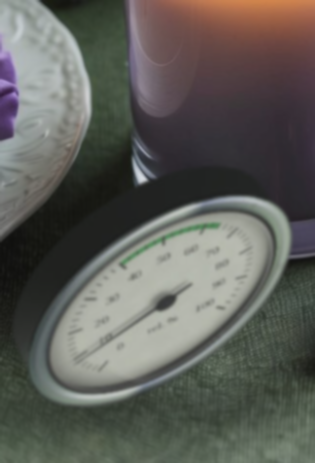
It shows 10 %
